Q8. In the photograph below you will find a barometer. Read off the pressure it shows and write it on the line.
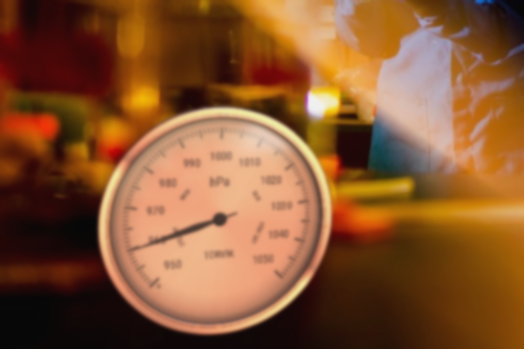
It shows 960 hPa
